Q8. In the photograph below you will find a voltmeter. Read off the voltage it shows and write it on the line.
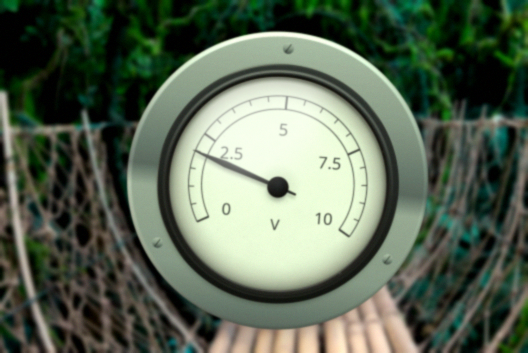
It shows 2 V
